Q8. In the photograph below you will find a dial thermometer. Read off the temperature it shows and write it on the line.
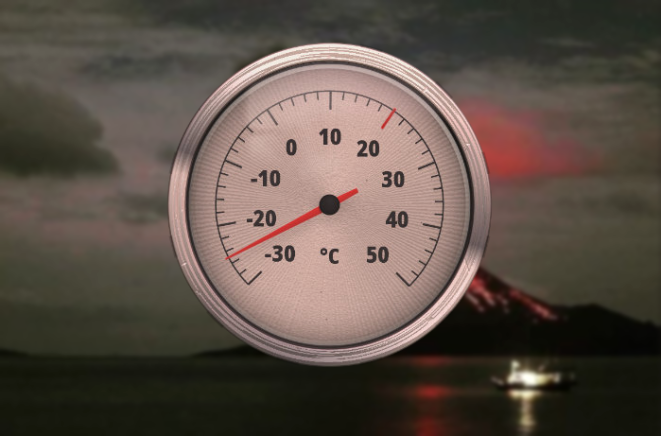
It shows -25 °C
